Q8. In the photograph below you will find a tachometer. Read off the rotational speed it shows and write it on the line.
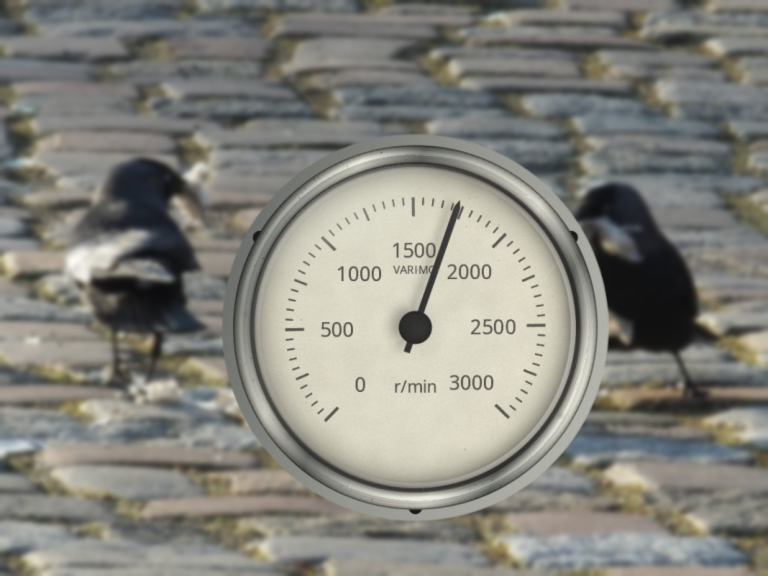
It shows 1725 rpm
